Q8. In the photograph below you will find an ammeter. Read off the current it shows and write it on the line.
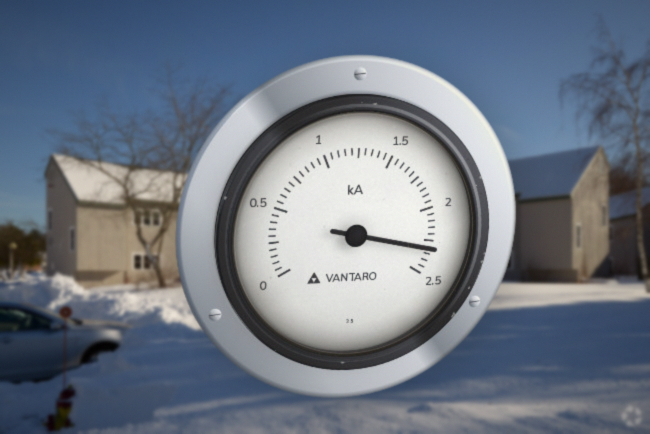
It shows 2.3 kA
